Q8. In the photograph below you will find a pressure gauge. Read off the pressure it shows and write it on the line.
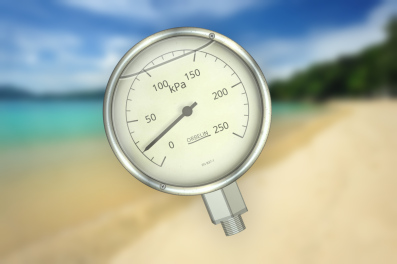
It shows 20 kPa
